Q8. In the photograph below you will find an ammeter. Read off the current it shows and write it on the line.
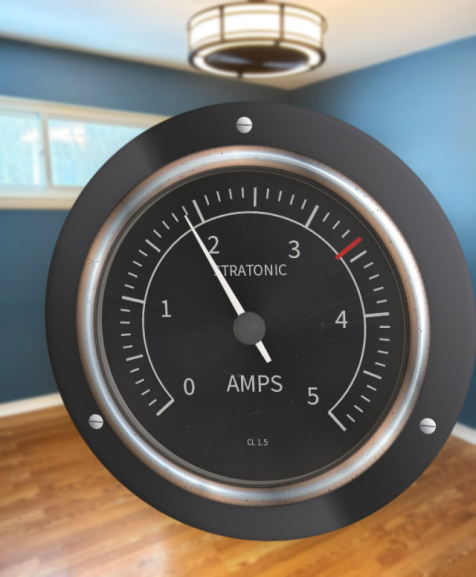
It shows 1.9 A
